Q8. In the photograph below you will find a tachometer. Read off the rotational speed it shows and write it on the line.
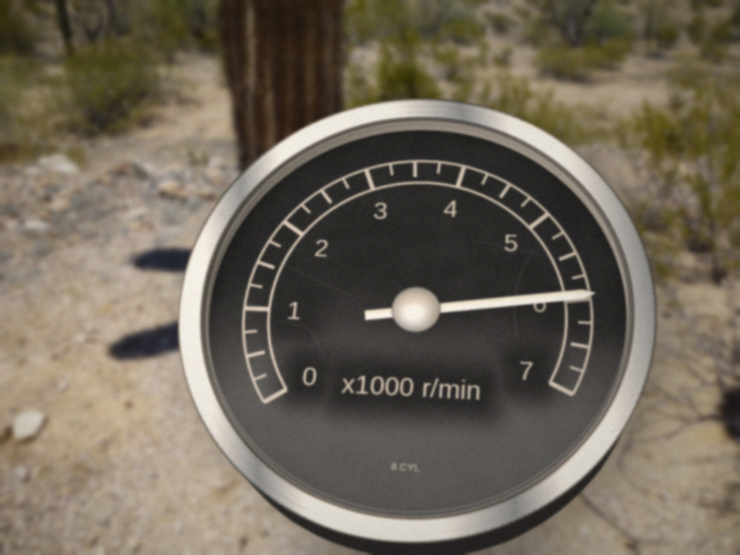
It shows 6000 rpm
